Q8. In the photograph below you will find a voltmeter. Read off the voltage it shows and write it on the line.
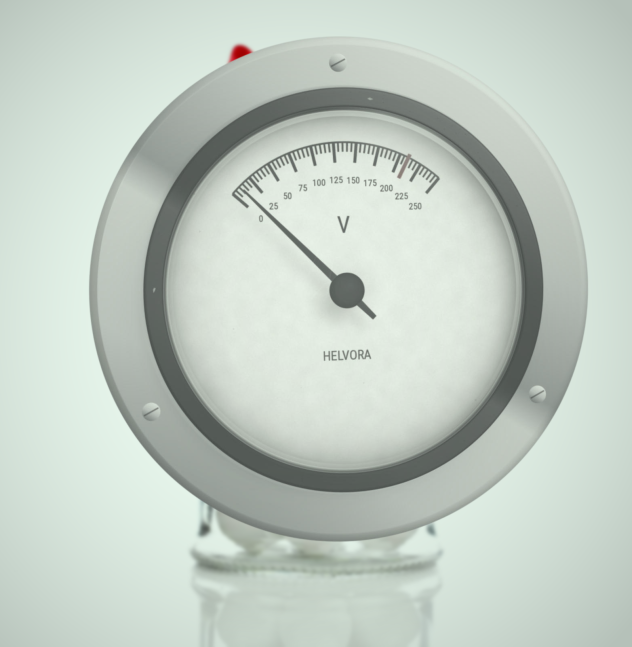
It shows 10 V
